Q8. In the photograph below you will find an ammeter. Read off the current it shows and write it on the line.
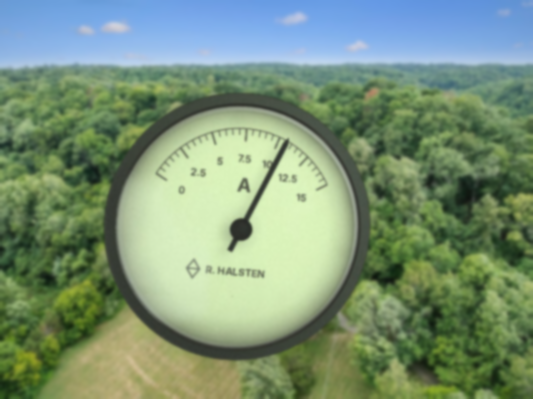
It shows 10.5 A
